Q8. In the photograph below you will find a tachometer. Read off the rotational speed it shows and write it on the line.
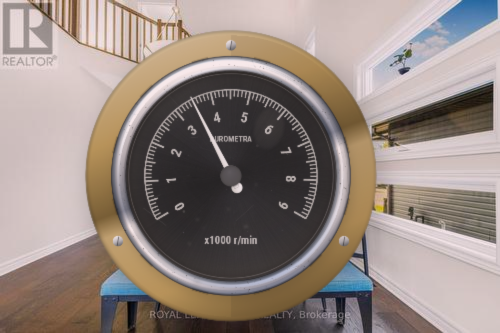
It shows 3500 rpm
